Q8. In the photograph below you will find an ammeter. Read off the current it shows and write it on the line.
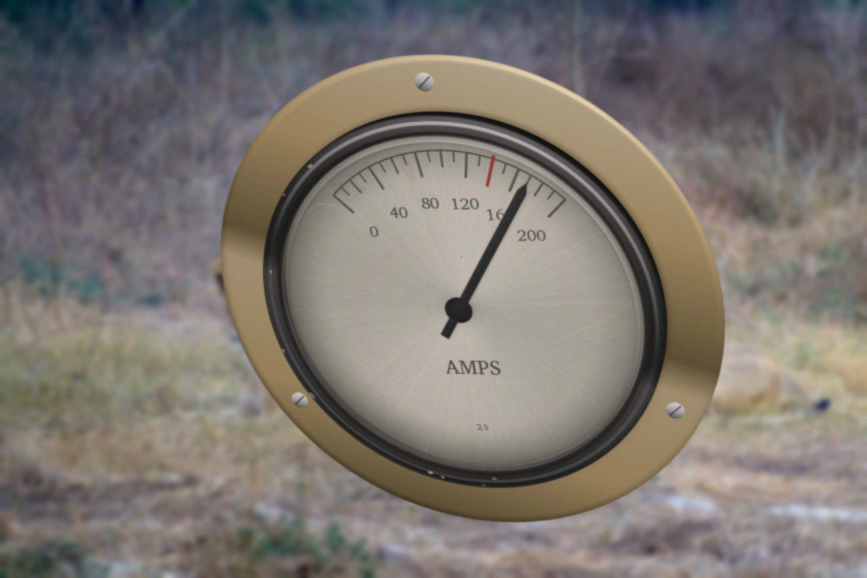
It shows 170 A
